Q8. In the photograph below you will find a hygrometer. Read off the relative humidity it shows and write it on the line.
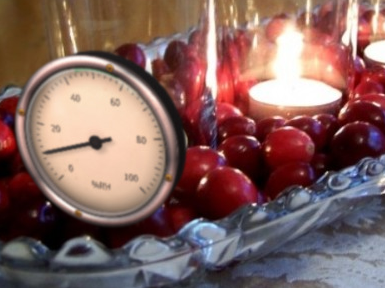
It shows 10 %
